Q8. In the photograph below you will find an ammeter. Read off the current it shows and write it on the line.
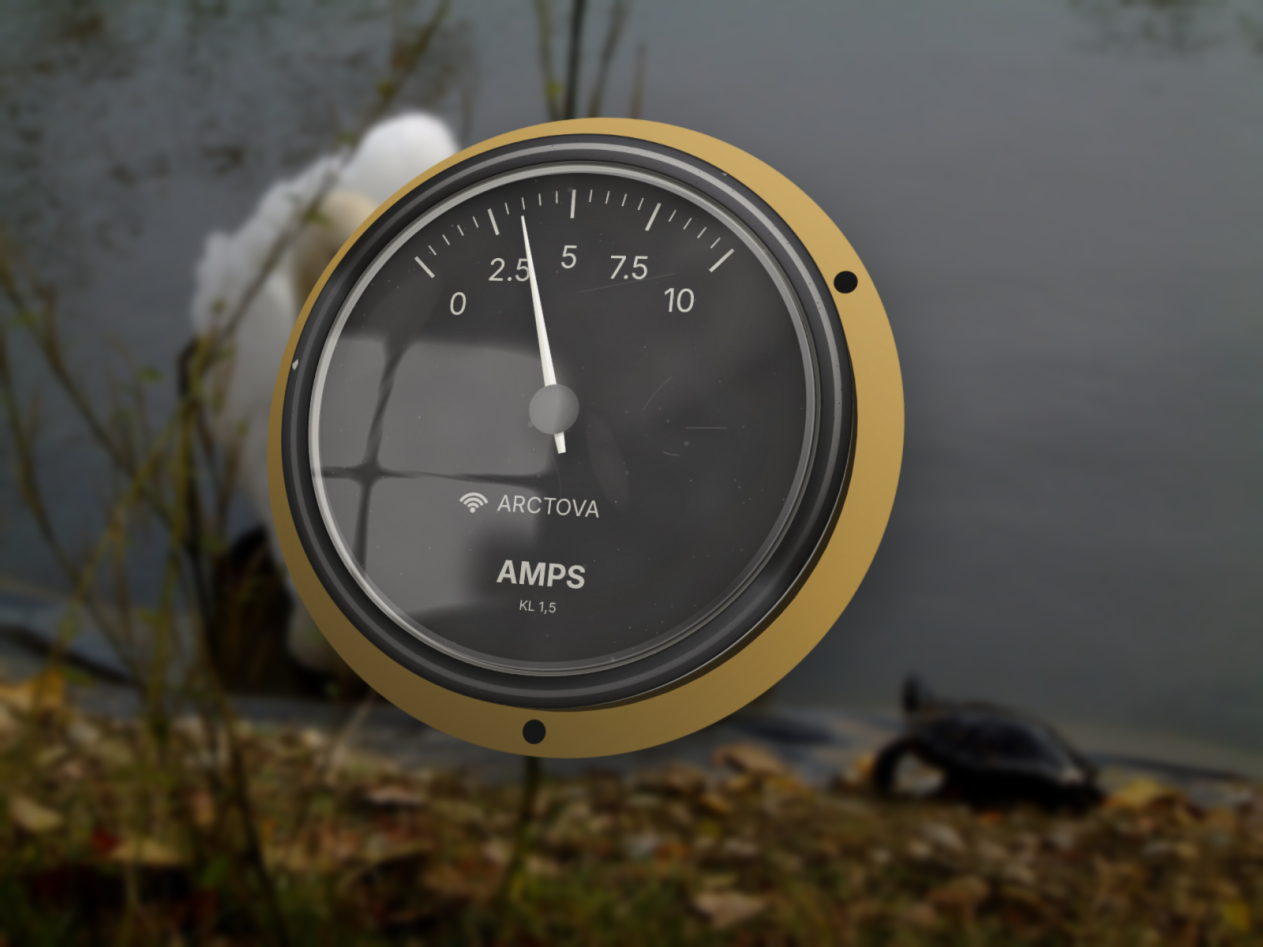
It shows 3.5 A
